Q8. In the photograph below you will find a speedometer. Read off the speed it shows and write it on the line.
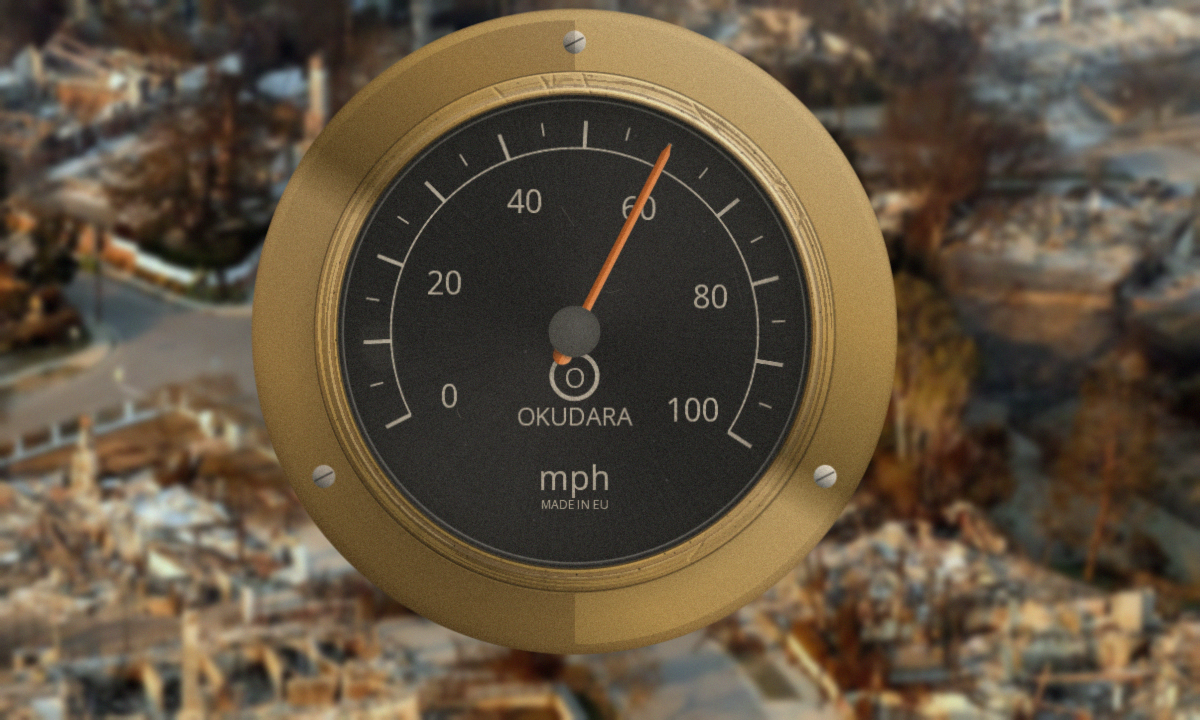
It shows 60 mph
